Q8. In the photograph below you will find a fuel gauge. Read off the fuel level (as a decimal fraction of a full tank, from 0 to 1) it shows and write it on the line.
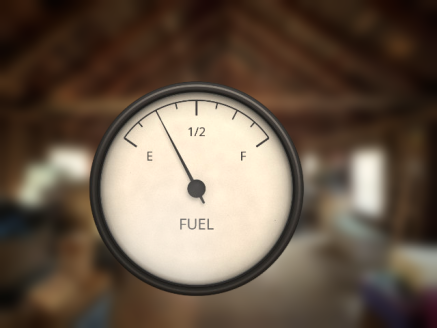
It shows 0.25
